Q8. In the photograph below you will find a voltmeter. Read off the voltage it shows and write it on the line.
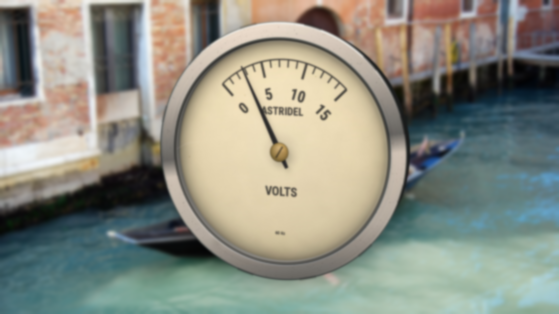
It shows 3 V
